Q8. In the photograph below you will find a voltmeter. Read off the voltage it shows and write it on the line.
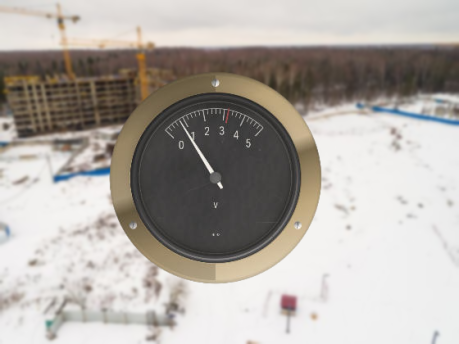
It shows 0.8 V
